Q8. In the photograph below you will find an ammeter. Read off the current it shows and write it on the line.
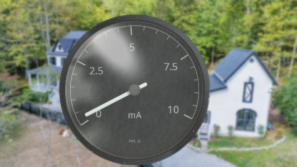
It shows 0.25 mA
